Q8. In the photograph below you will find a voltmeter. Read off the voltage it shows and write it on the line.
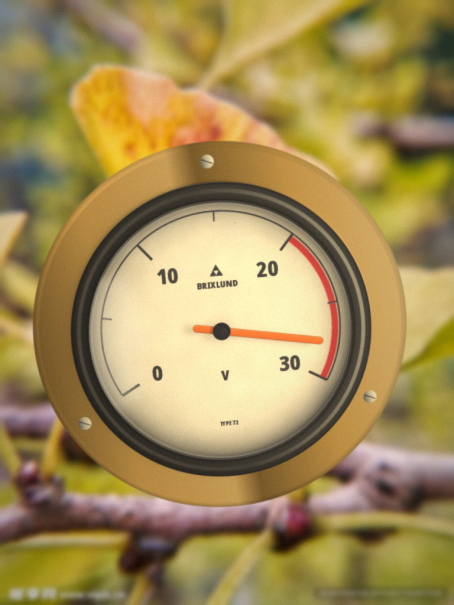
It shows 27.5 V
